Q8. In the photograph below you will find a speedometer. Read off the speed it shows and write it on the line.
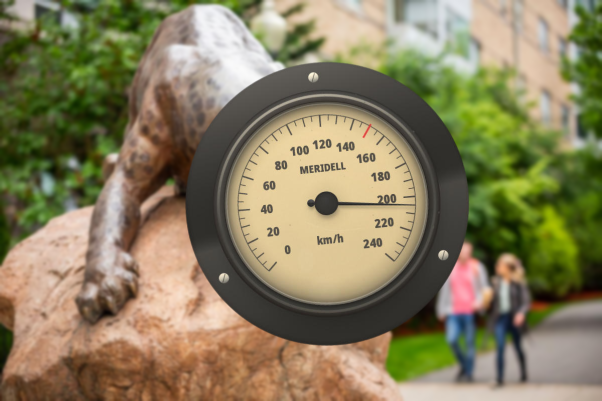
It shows 205 km/h
